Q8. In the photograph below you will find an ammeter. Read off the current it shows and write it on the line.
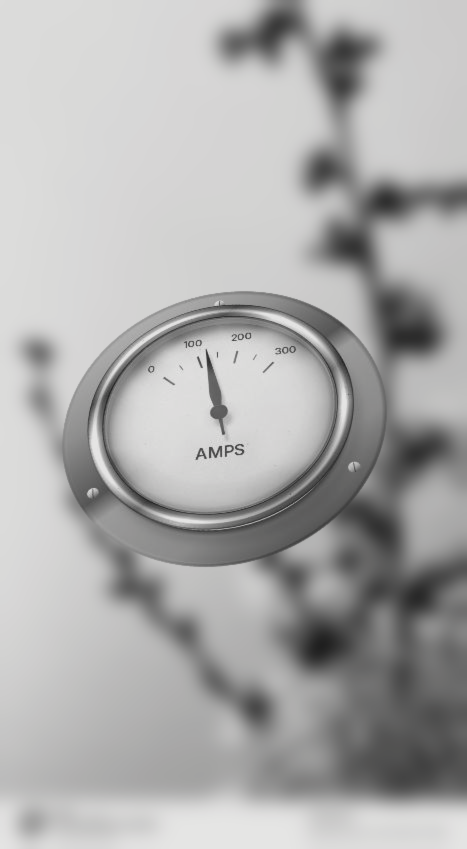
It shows 125 A
